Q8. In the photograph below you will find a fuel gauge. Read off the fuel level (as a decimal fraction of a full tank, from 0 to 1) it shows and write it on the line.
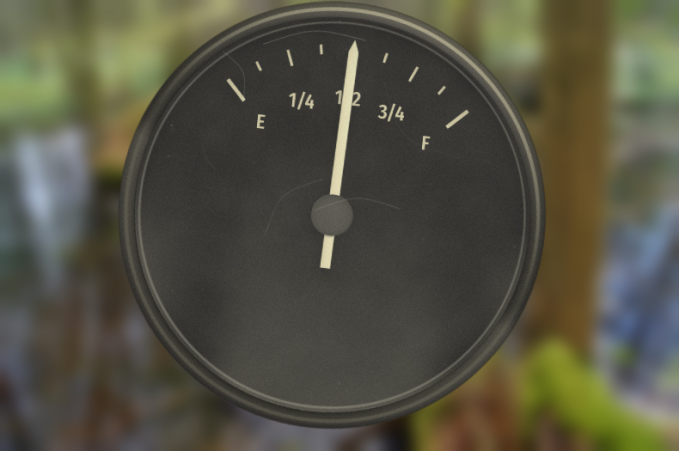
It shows 0.5
